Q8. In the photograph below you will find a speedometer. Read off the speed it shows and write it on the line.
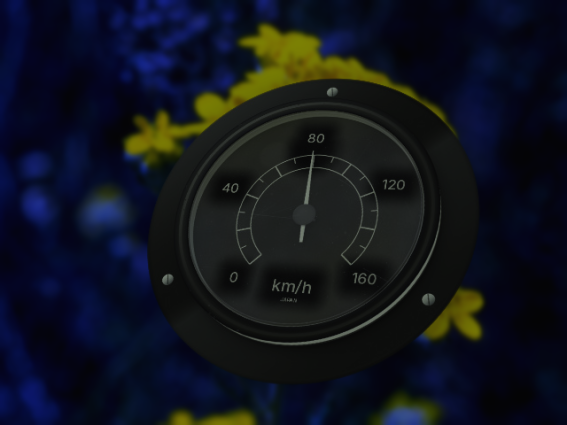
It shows 80 km/h
